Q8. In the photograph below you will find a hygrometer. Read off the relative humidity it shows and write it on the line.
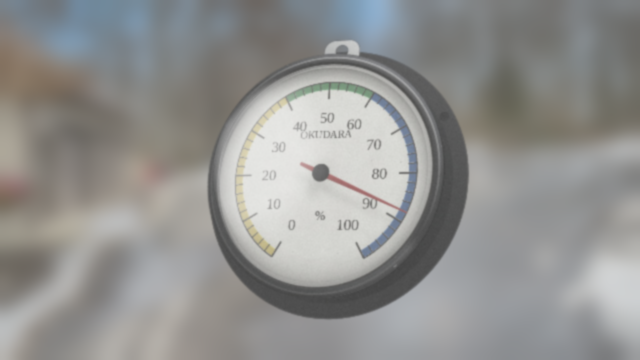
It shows 88 %
